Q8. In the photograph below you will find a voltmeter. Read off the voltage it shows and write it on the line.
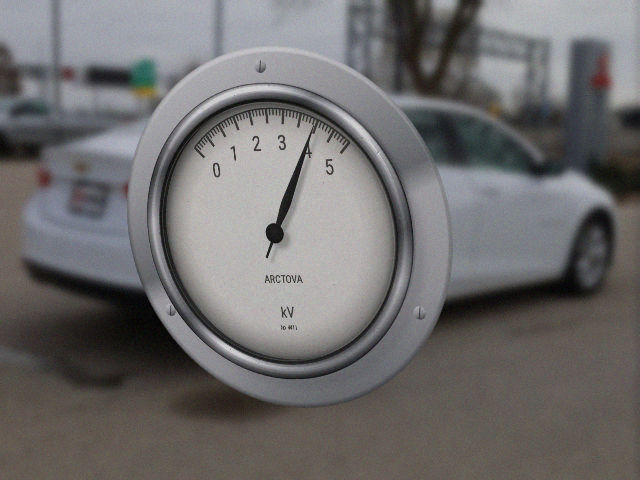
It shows 4 kV
